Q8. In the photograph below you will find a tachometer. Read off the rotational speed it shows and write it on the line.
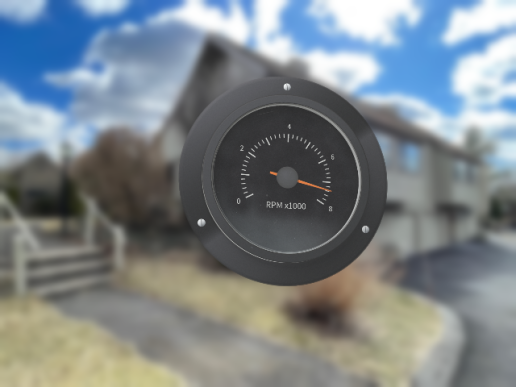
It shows 7400 rpm
